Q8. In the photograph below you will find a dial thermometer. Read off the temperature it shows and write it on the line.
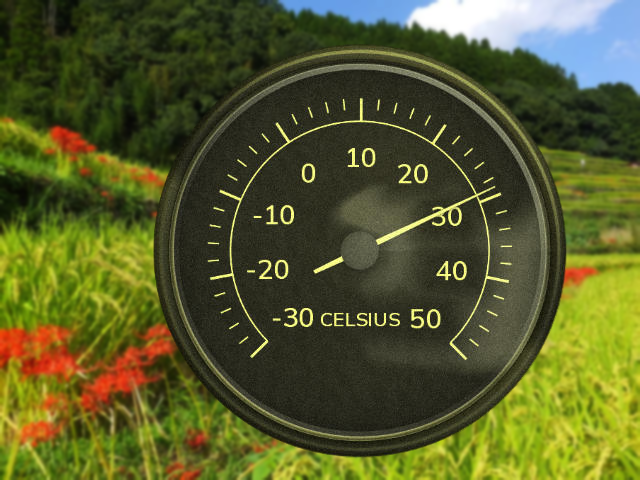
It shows 29 °C
